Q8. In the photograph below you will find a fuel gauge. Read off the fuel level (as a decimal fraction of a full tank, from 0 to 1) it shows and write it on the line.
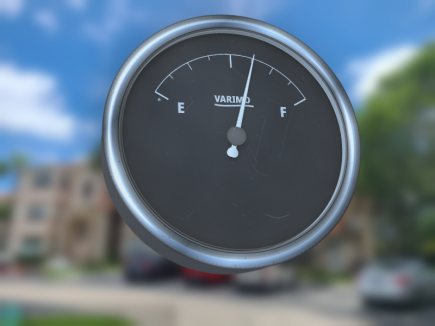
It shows 0.625
